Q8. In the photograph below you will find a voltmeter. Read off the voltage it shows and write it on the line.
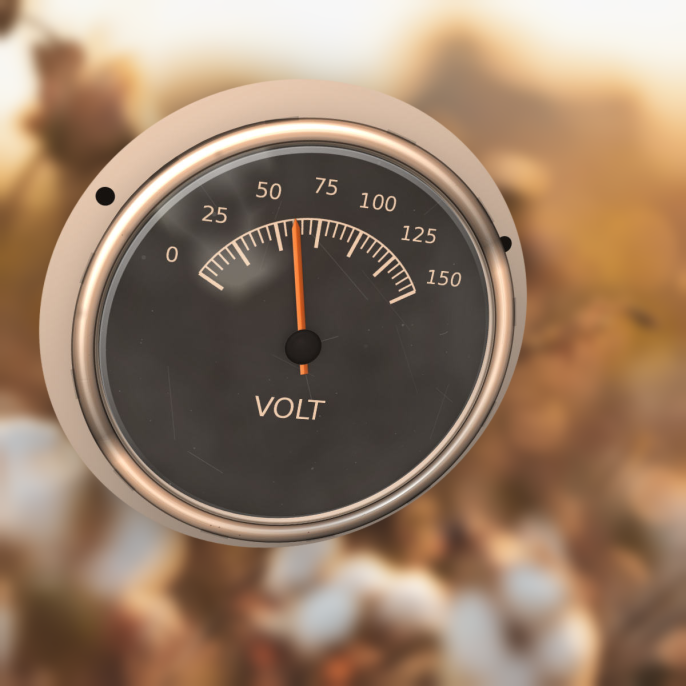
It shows 60 V
